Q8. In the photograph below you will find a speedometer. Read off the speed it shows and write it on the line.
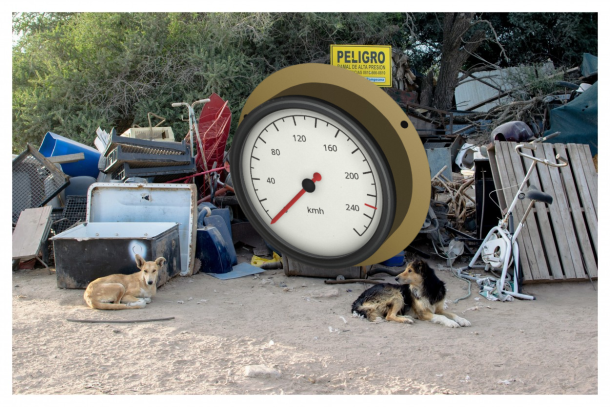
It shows 0 km/h
